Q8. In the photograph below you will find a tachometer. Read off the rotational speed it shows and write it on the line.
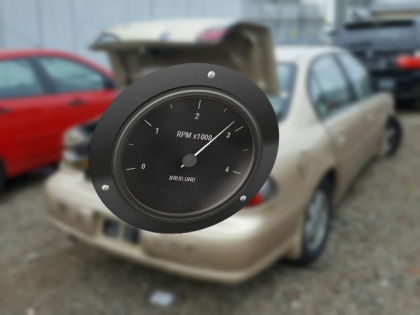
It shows 2750 rpm
